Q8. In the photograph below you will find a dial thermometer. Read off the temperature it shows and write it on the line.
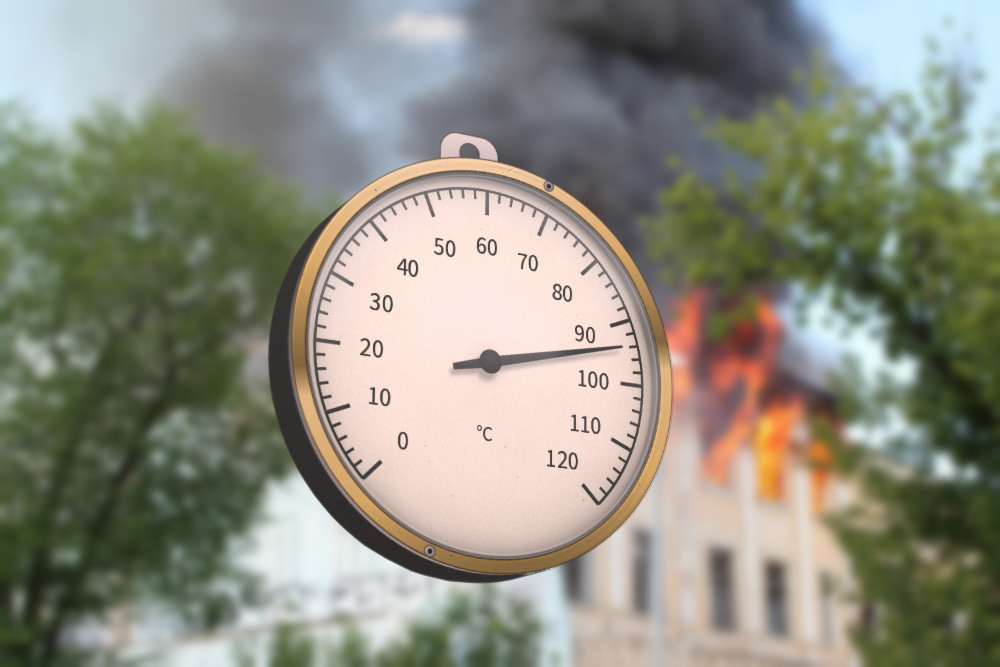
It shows 94 °C
